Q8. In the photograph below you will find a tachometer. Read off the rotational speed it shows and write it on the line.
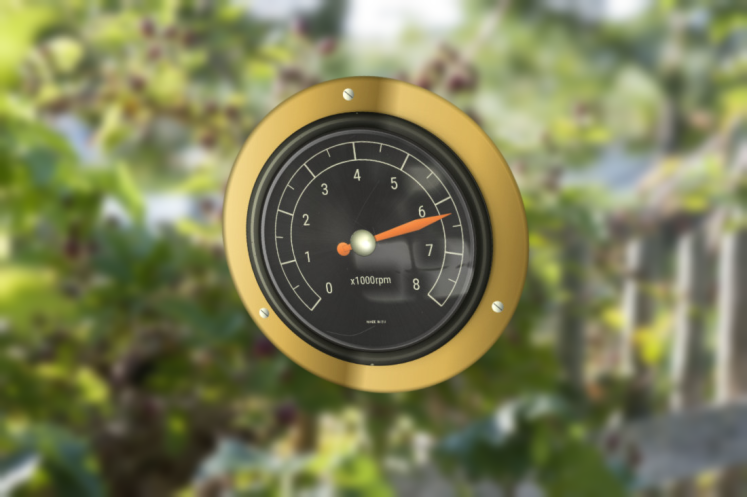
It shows 6250 rpm
